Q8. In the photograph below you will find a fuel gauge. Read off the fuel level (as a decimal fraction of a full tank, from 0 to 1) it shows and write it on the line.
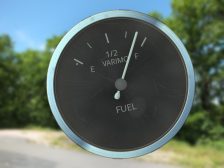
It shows 0.875
